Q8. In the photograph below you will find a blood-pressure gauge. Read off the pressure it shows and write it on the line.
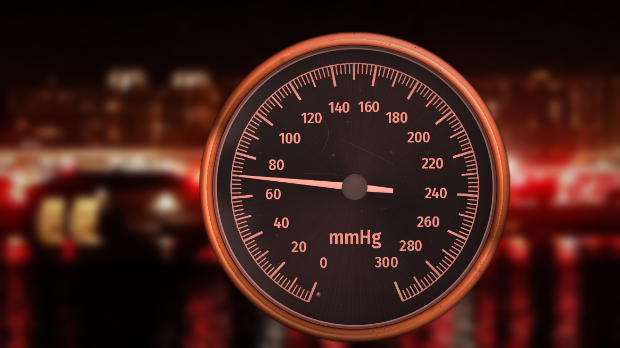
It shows 70 mmHg
